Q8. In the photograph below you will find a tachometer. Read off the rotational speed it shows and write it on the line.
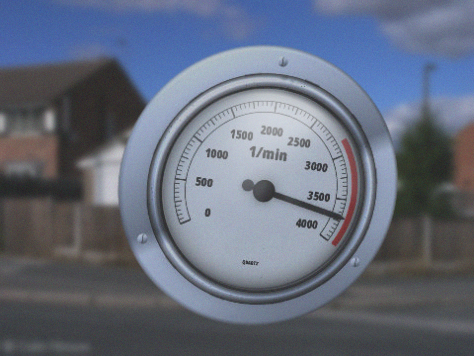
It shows 3700 rpm
